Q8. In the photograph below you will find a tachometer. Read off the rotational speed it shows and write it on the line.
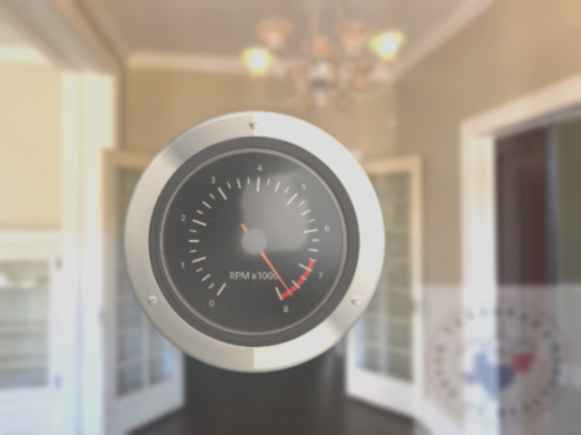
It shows 7750 rpm
